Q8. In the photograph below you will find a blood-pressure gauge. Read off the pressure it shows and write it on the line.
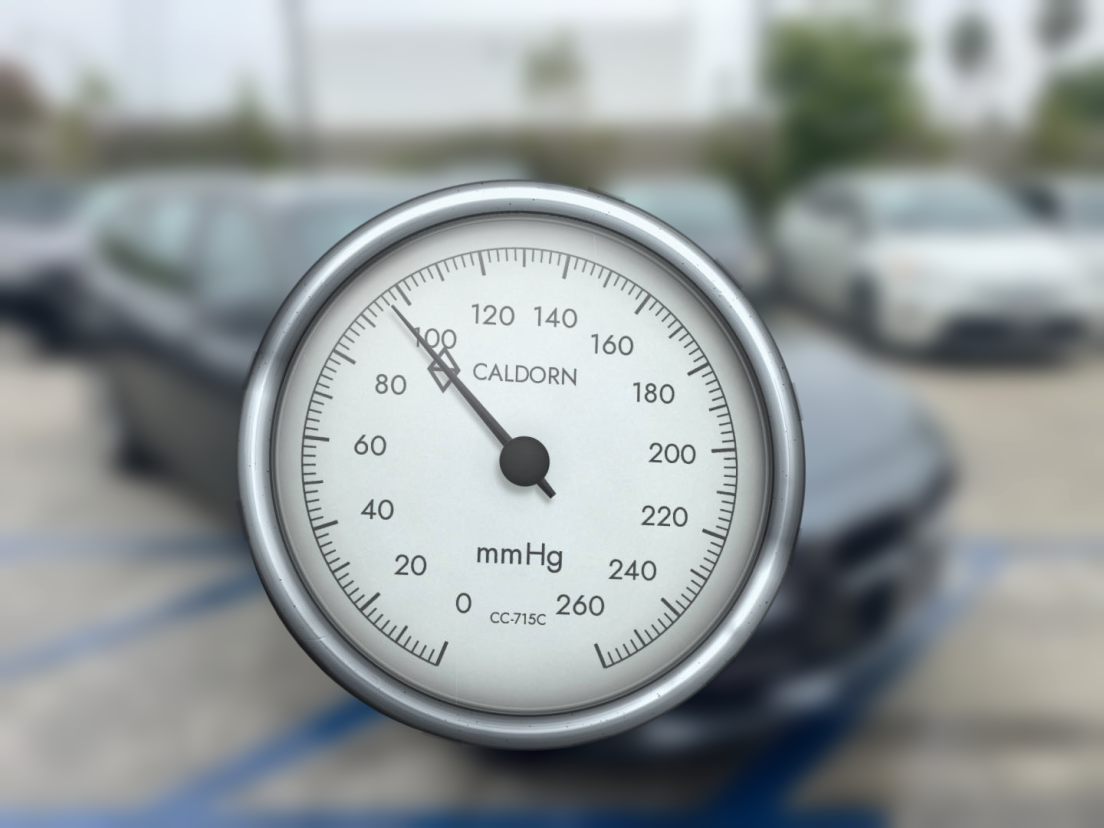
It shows 96 mmHg
